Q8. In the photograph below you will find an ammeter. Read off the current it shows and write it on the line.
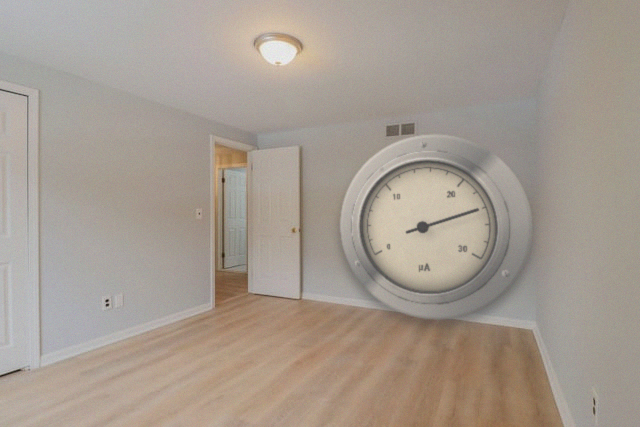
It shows 24 µA
